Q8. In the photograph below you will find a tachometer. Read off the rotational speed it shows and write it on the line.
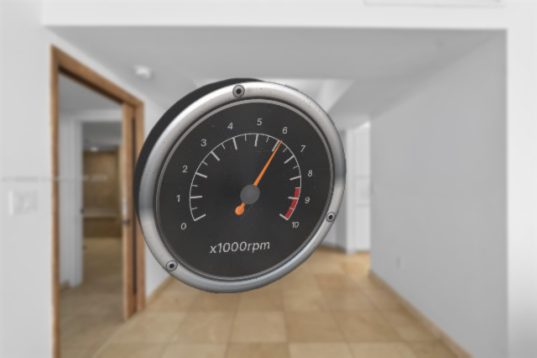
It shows 6000 rpm
